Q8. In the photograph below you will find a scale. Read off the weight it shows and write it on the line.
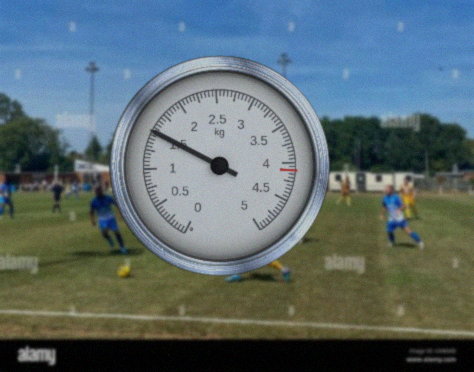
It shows 1.5 kg
